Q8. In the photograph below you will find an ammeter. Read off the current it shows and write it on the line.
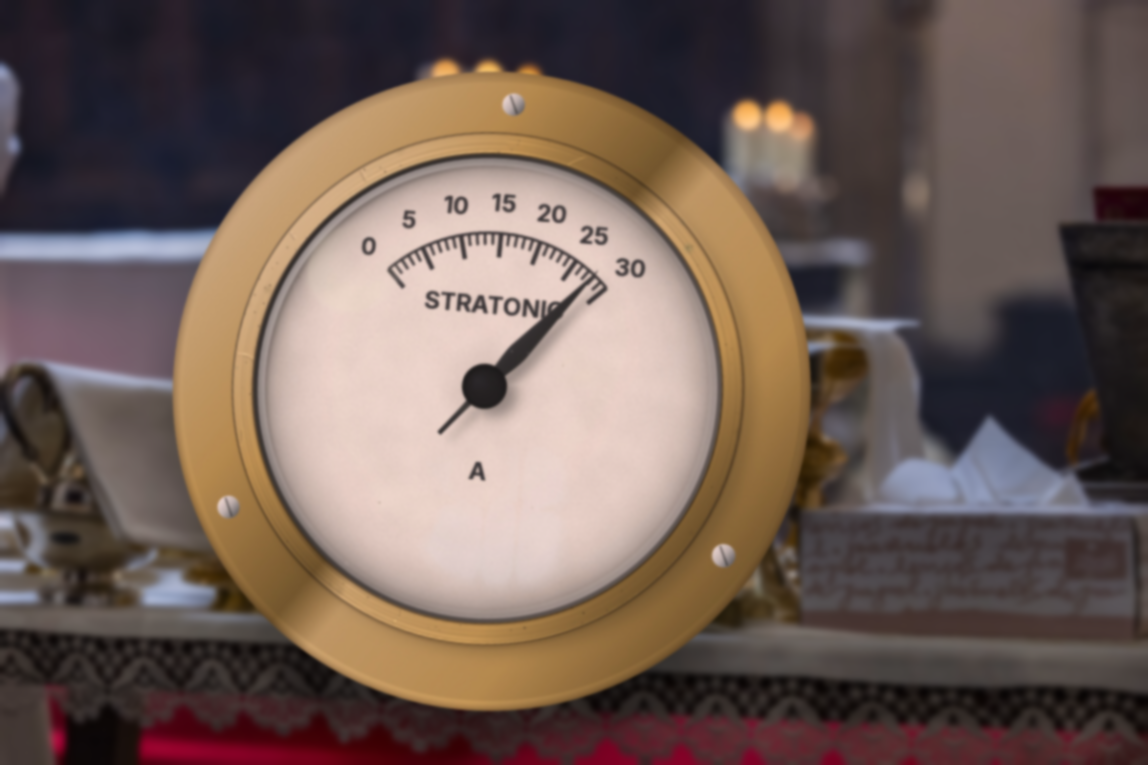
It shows 28 A
